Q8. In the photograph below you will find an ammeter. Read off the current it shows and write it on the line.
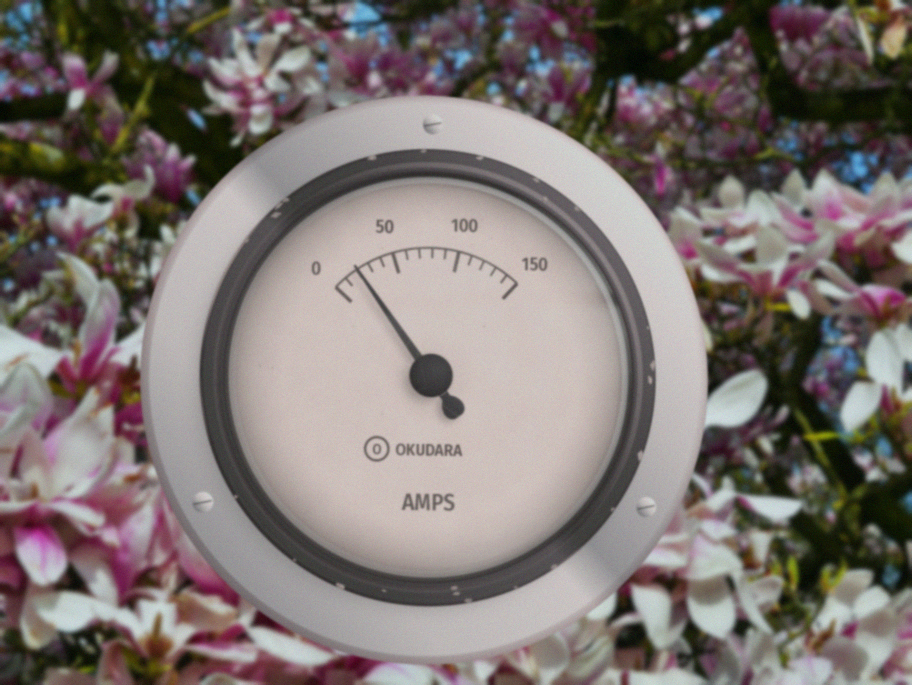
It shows 20 A
